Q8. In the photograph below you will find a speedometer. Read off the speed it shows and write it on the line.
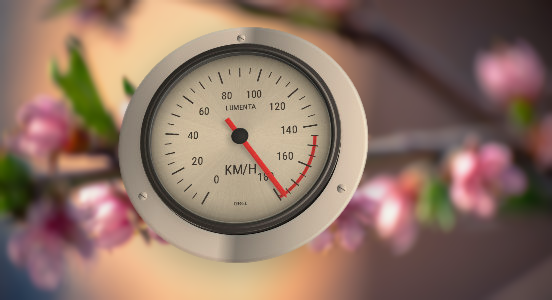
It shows 177.5 km/h
